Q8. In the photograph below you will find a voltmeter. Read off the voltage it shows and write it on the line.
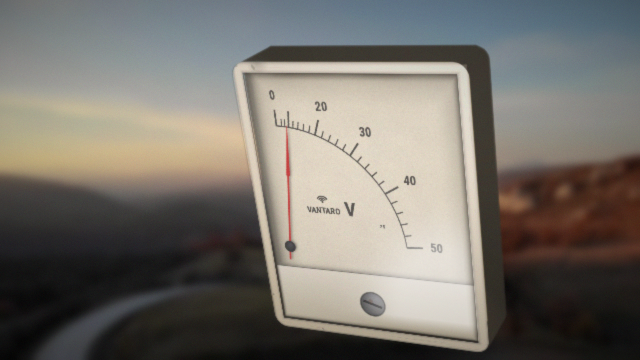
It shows 10 V
